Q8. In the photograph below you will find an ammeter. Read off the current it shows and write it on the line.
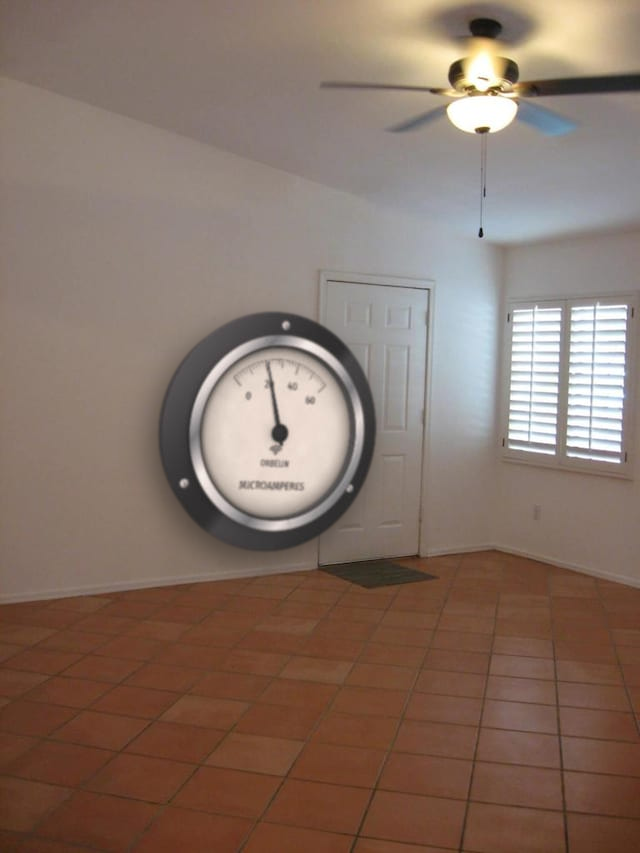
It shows 20 µA
